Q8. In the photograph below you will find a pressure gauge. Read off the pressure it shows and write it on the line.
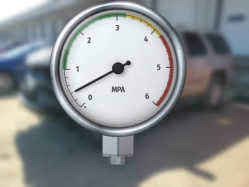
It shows 0.4 MPa
